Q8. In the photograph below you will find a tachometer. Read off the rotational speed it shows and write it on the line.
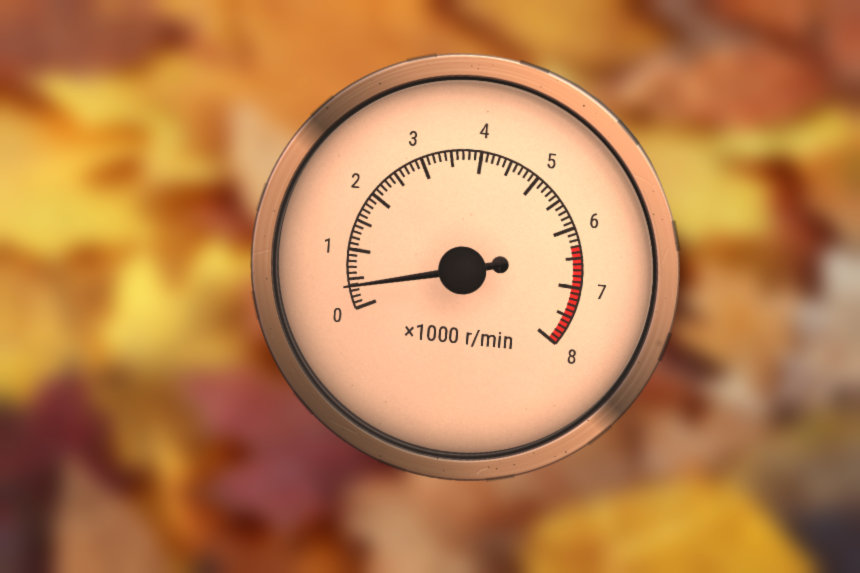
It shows 400 rpm
